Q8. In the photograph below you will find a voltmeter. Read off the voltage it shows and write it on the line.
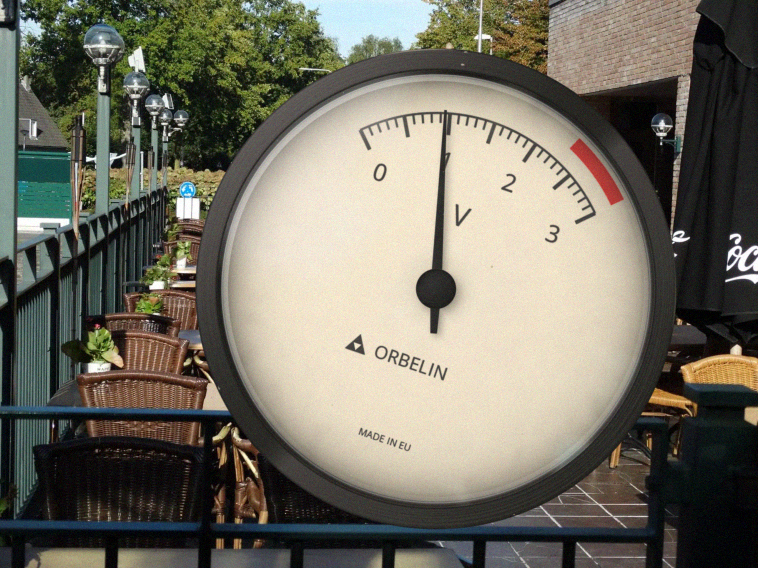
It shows 0.95 V
